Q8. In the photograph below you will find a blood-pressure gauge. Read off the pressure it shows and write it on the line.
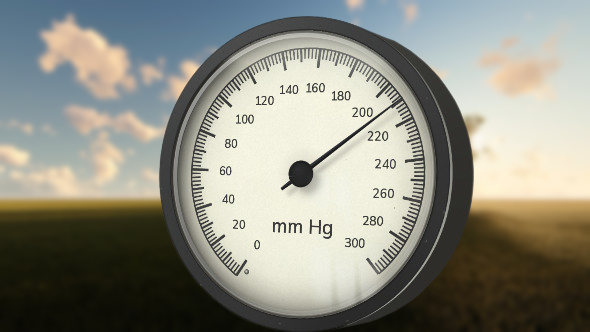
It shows 210 mmHg
